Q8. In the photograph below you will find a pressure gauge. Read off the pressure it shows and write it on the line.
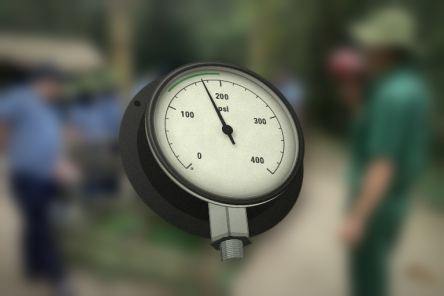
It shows 170 psi
